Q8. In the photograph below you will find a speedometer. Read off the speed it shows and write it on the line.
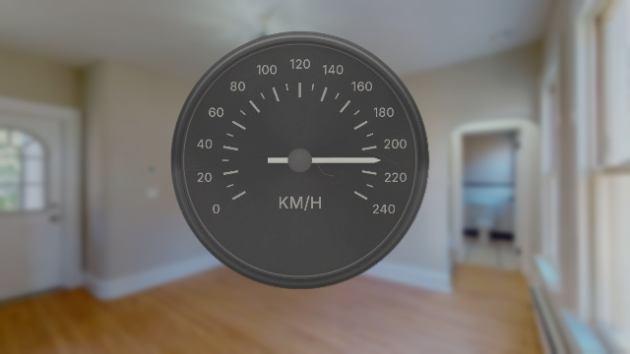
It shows 210 km/h
